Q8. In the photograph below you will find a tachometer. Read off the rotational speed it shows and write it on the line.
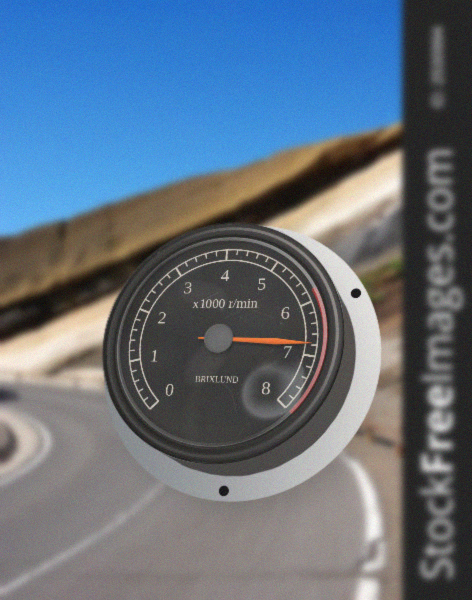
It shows 6800 rpm
